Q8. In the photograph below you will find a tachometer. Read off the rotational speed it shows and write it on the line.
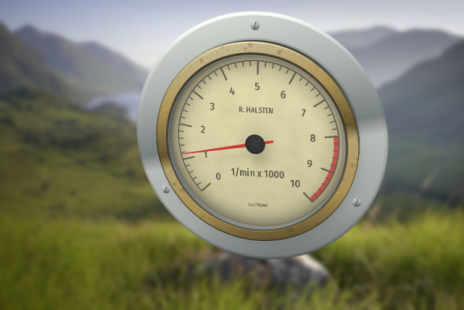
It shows 1200 rpm
